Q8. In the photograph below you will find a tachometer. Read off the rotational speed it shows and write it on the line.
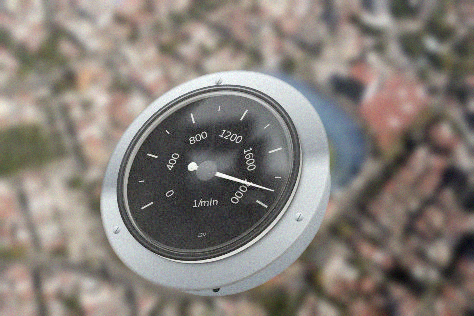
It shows 1900 rpm
